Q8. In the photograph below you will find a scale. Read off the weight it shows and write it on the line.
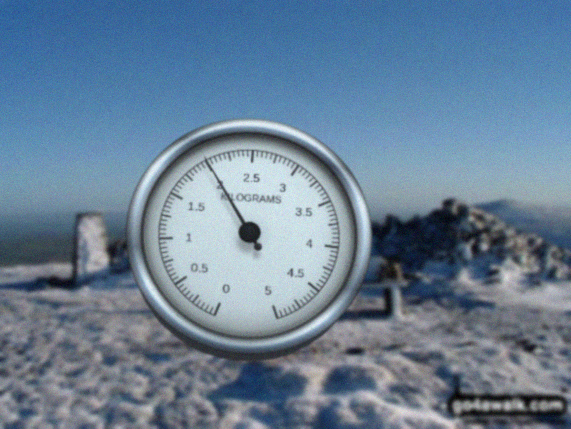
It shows 2 kg
